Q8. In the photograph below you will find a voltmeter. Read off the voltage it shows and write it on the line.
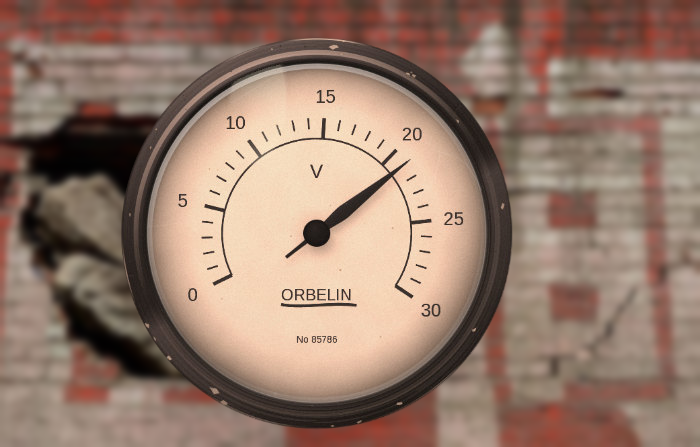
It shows 21 V
